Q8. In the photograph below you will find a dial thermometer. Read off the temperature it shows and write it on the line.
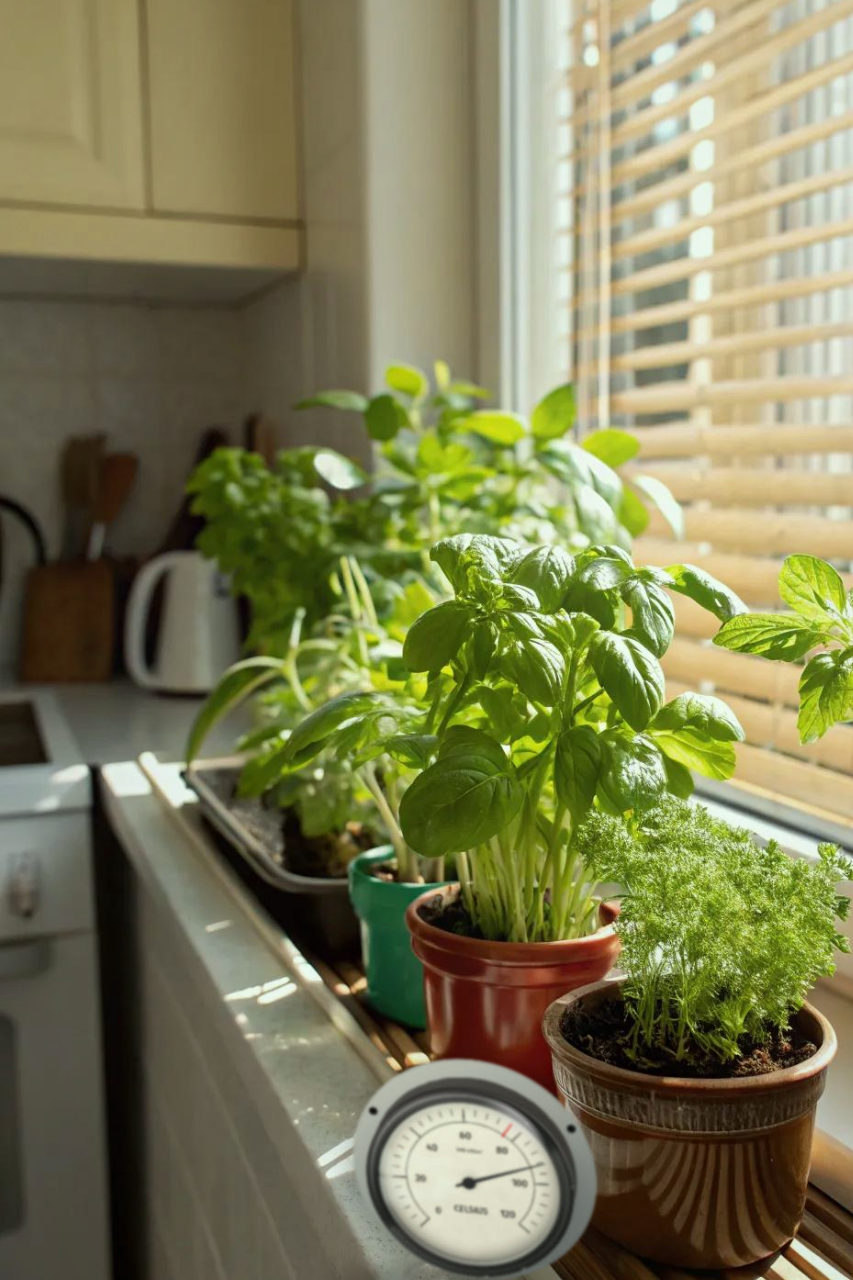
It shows 92 °C
